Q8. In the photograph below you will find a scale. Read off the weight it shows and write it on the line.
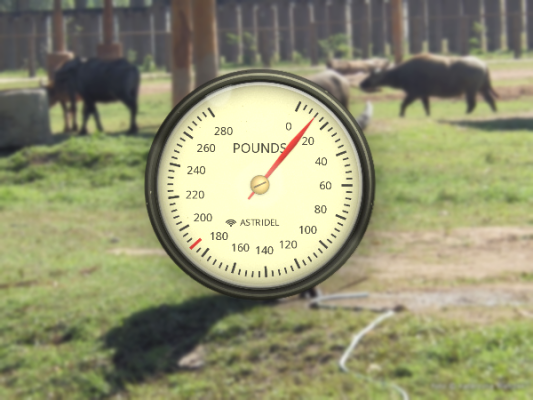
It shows 12 lb
